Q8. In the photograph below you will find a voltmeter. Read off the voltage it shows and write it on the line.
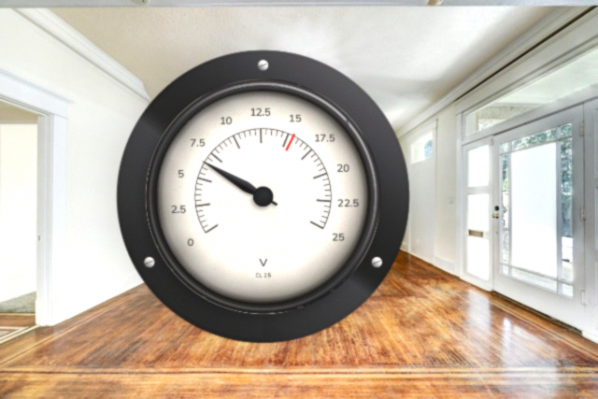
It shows 6.5 V
